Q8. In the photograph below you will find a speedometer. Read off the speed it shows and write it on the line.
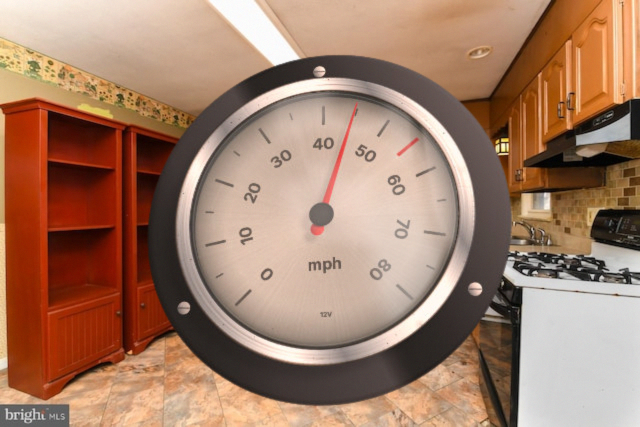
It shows 45 mph
